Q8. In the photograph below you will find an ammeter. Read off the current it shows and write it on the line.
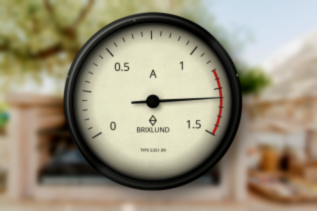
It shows 1.3 A
